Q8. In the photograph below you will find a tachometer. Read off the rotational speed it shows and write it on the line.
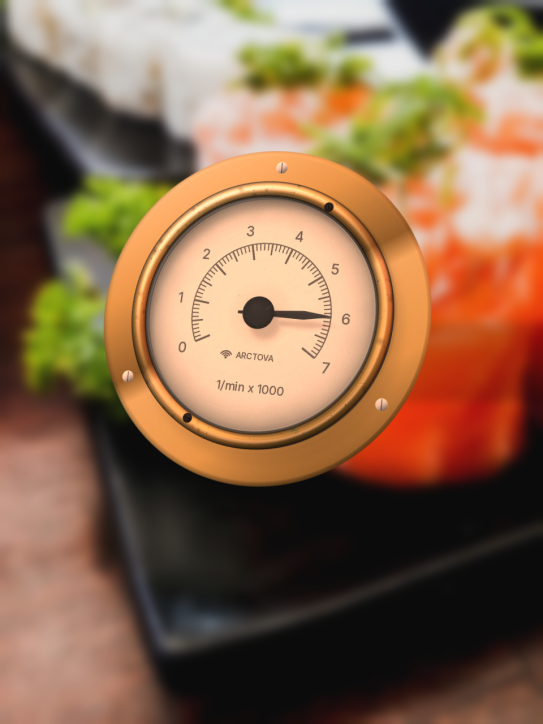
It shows 6000 rpm
